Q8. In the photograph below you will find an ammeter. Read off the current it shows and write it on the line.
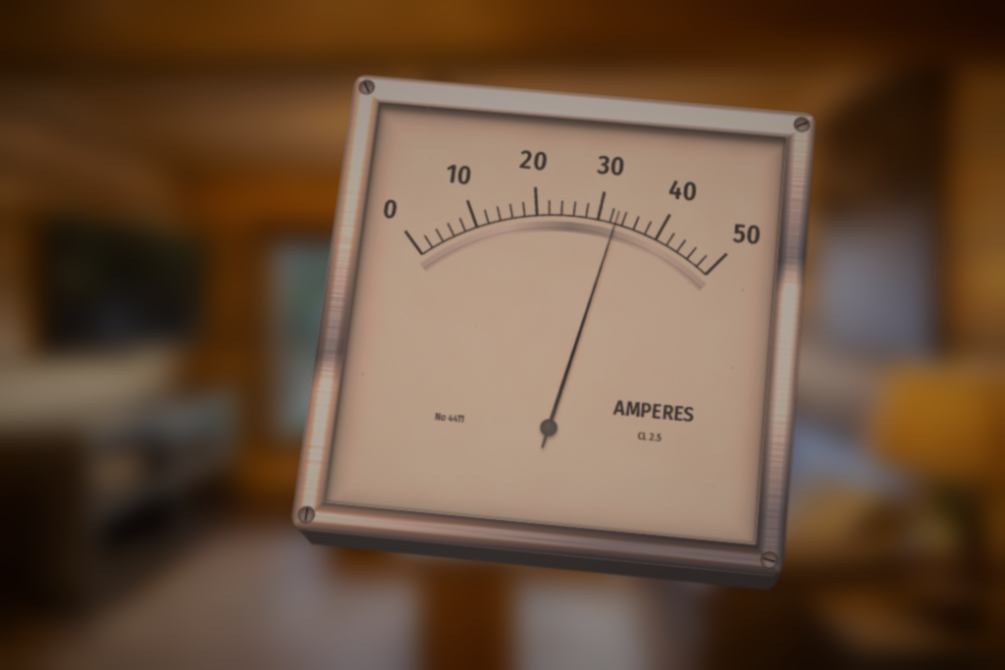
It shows 33 A
